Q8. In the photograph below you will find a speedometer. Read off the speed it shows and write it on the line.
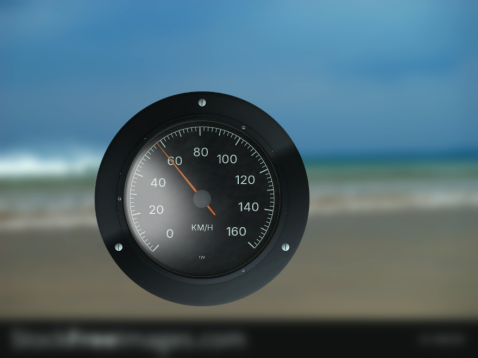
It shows 58 km/h
